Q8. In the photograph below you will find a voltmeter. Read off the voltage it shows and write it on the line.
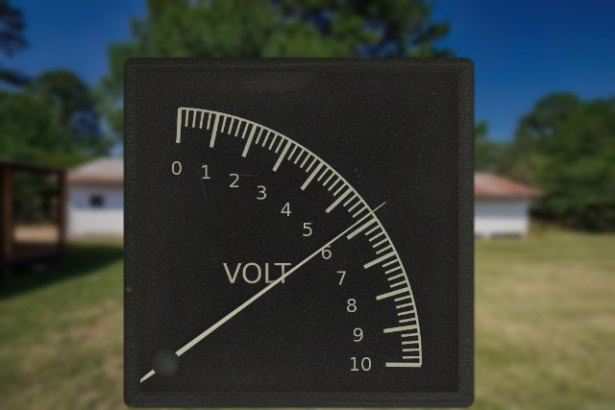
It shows 5.8 V
